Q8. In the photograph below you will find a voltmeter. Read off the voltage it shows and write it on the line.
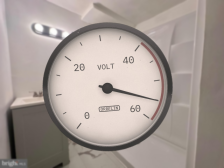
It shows 55 V
